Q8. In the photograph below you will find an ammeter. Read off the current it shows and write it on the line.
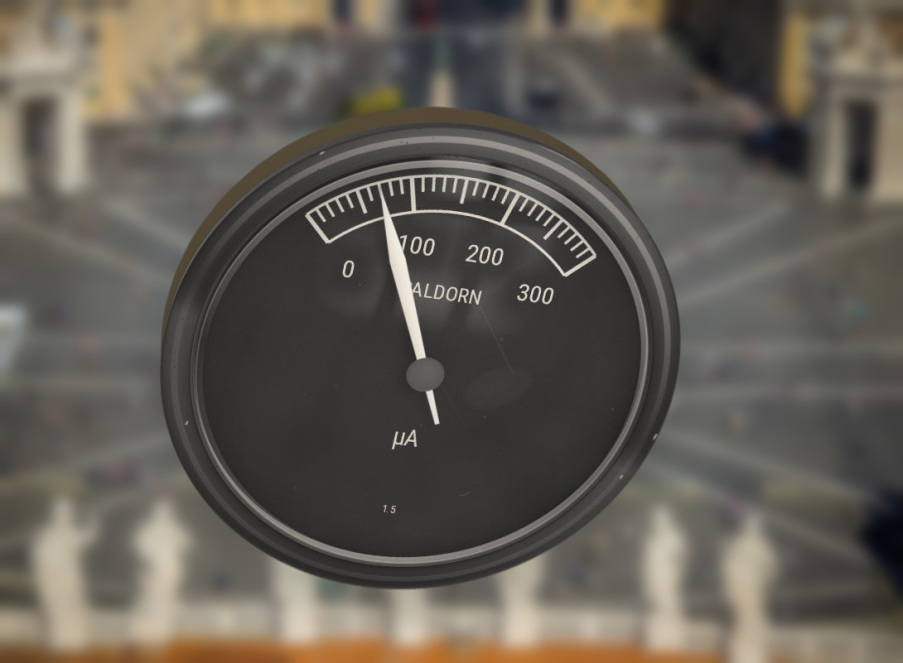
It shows 70 µA
